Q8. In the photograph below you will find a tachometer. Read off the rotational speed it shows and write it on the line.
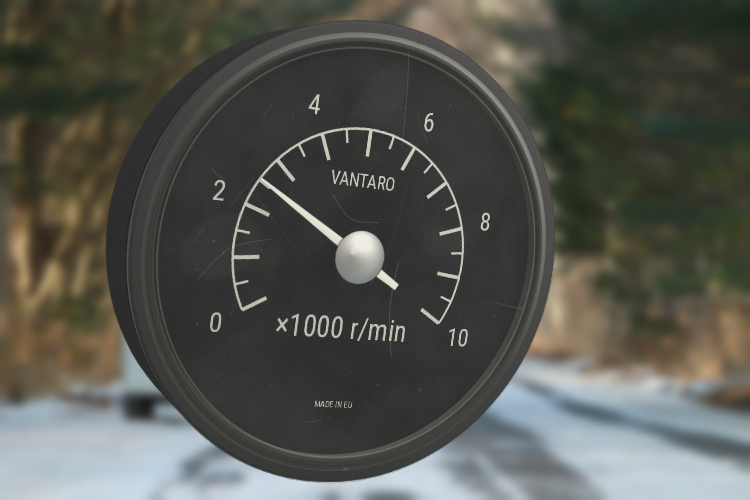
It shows 2500 rpm
